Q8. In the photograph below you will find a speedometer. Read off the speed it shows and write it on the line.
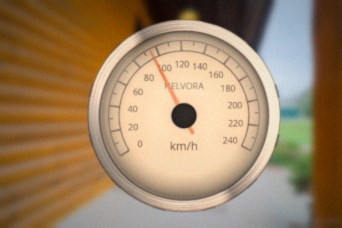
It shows 95 km/h
